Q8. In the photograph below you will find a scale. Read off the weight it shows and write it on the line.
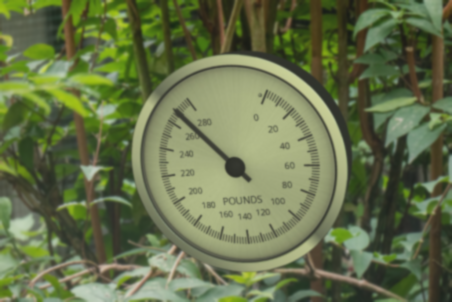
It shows 270 lb
